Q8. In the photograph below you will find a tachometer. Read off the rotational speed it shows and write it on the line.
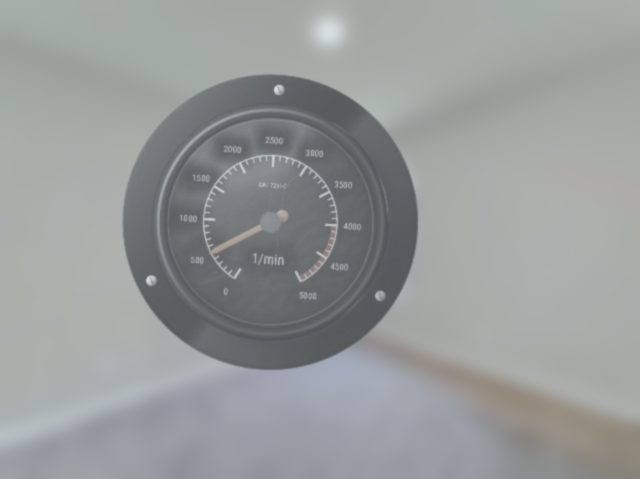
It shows 500 rpm
